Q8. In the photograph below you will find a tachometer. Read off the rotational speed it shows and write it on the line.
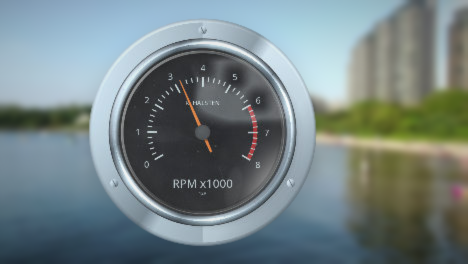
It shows 3200 rpm
